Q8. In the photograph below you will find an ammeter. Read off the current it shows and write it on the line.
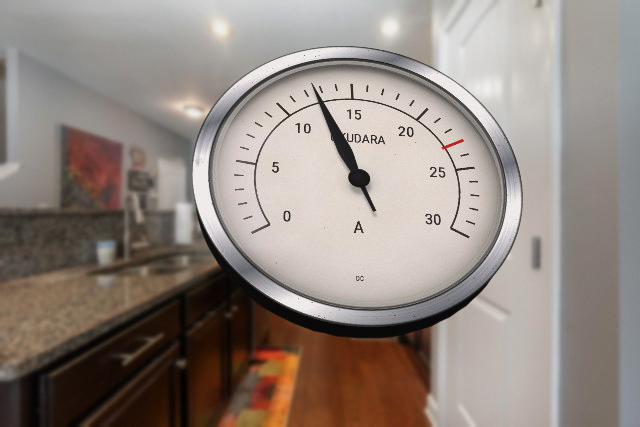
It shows 12.5 A
